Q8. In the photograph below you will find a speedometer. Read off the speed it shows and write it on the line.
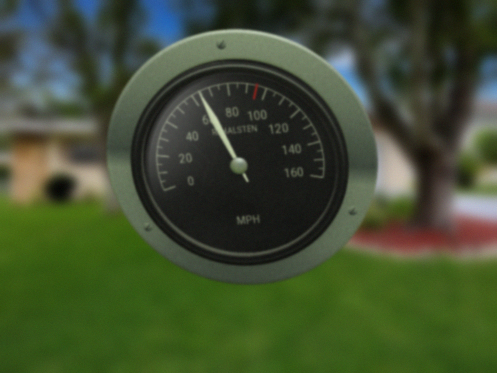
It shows 65 mph
